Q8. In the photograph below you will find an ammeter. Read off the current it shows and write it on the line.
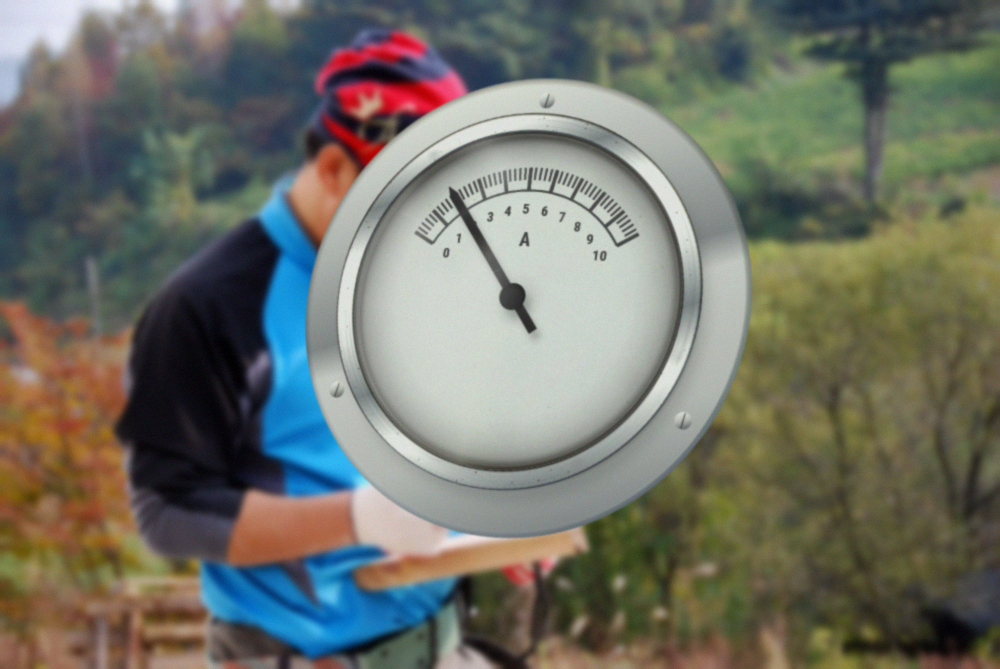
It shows 2 A
